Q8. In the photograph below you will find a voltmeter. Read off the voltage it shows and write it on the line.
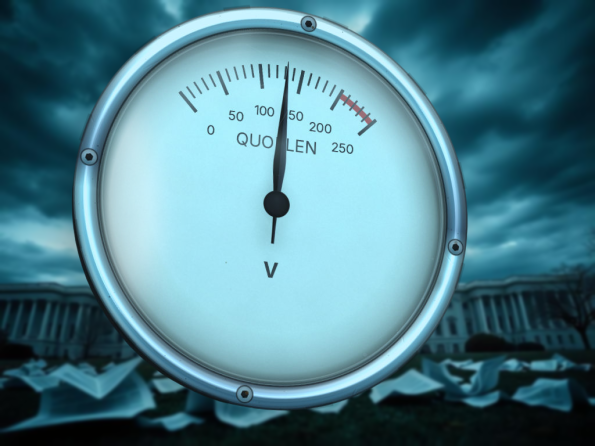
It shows 130 V
